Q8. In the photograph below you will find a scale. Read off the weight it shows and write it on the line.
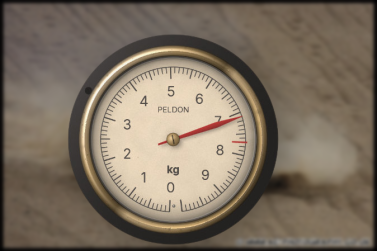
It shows 7.1 kg
